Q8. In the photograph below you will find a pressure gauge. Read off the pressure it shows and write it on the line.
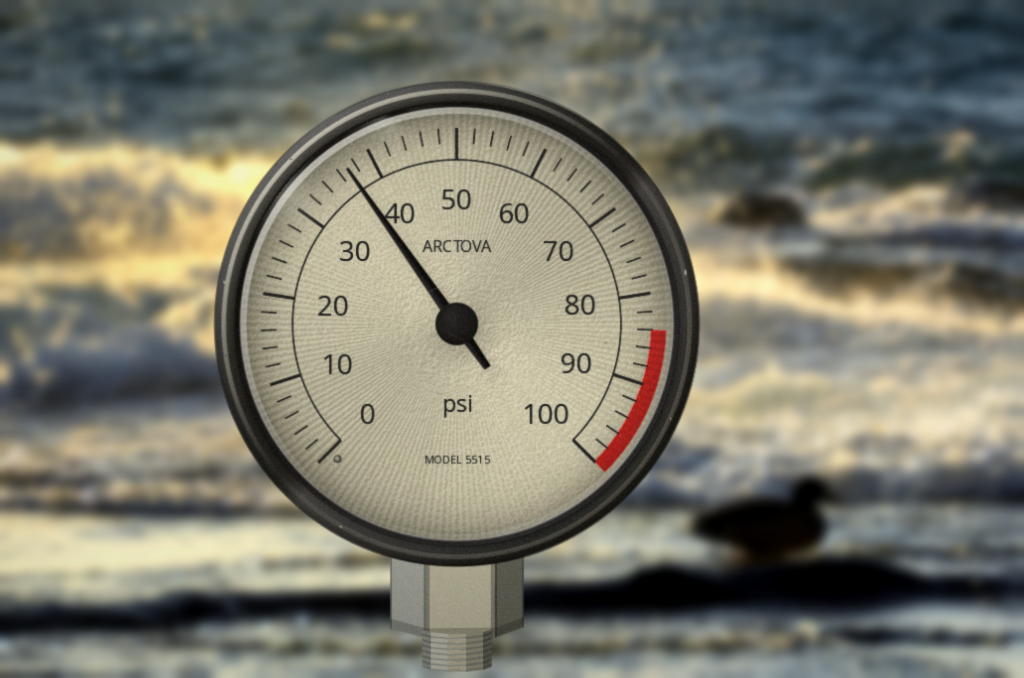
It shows 37 psi
